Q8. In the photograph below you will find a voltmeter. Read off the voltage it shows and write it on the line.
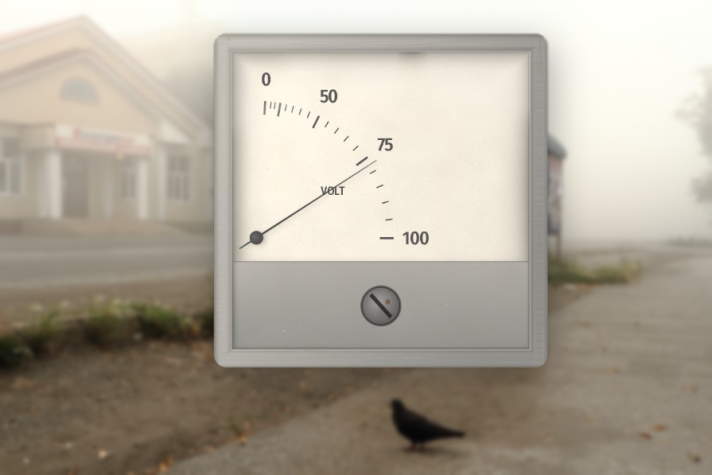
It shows 77.5 V
